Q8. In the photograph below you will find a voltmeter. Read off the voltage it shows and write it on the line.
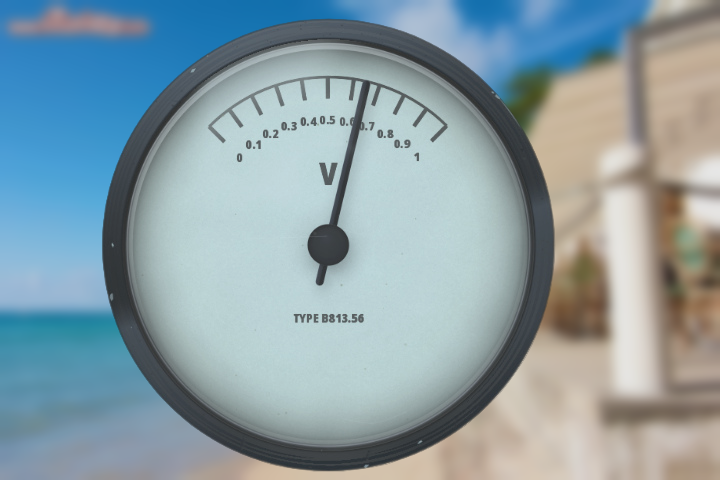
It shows 0.65 V
